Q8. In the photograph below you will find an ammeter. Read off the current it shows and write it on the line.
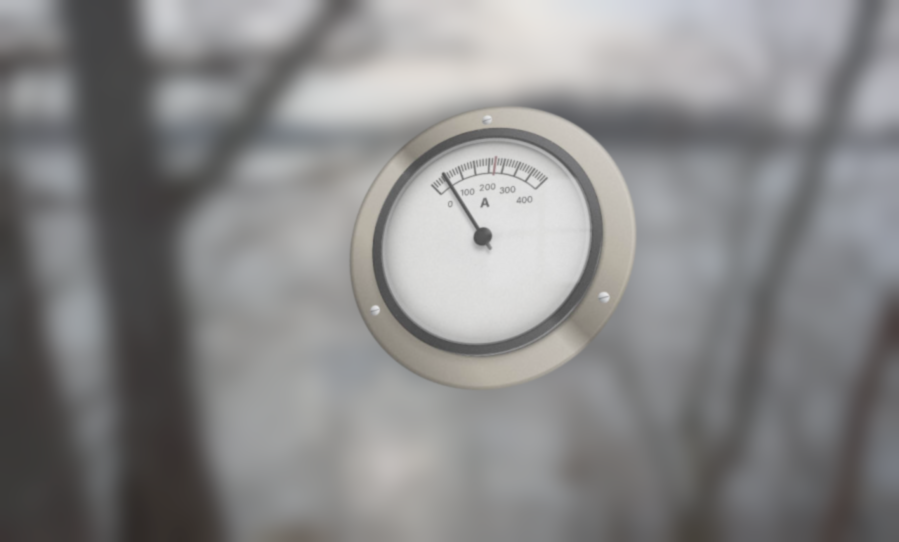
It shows 50 A
